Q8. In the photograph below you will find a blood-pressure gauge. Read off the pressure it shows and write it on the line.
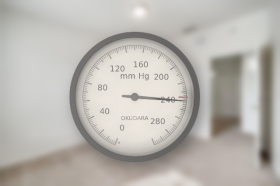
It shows 240 mmHg
